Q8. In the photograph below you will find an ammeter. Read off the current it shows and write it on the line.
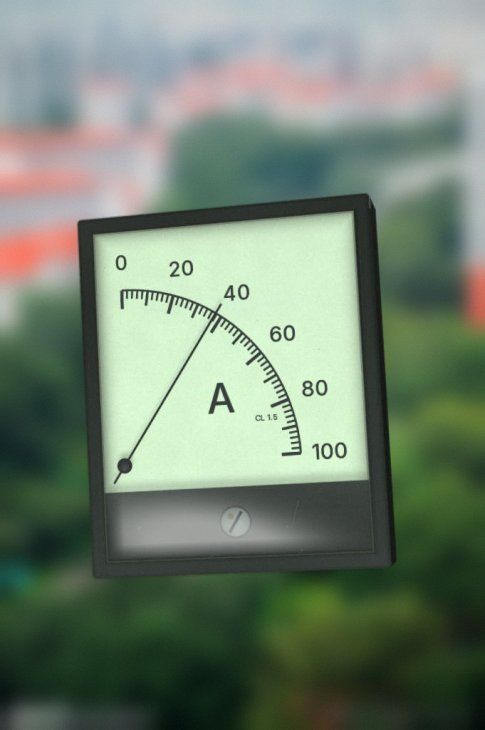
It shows 38 A
